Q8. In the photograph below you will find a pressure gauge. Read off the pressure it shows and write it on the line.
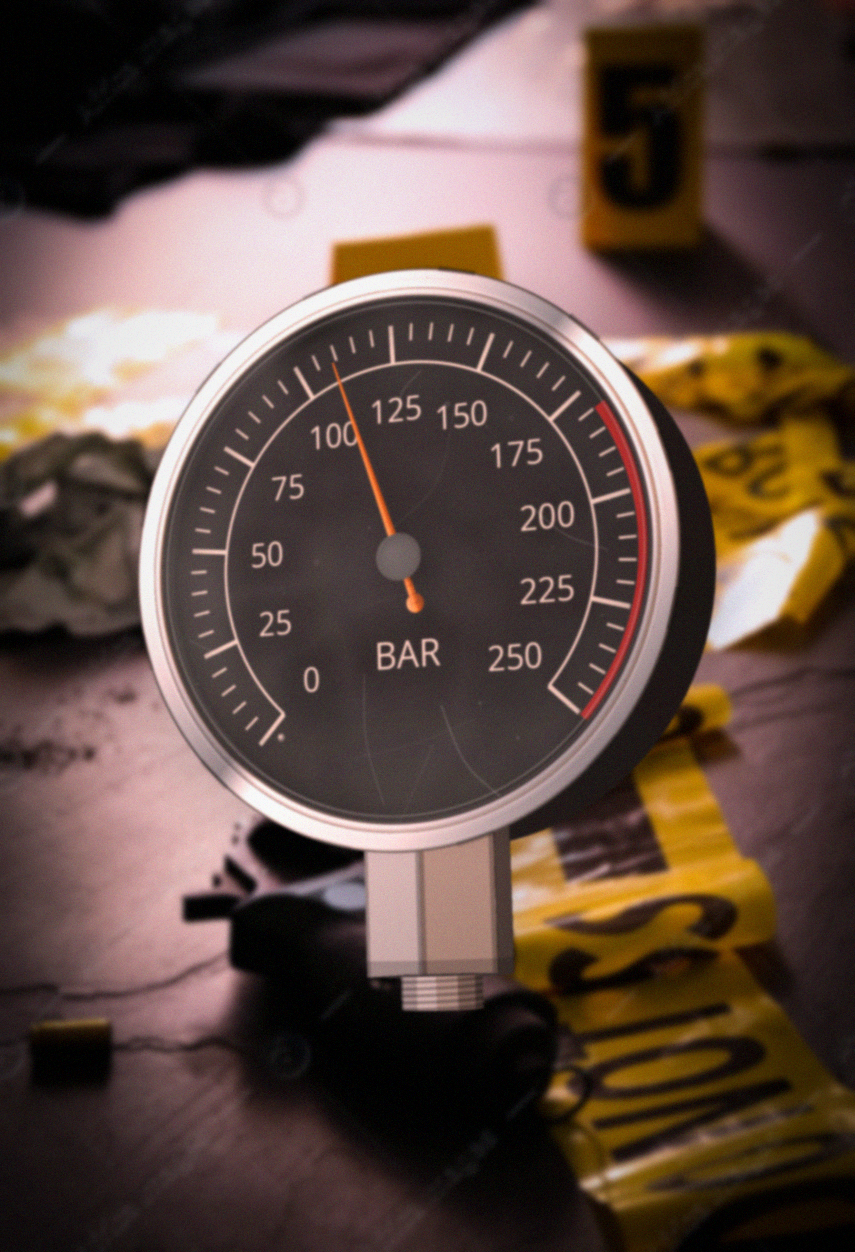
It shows 110 bar
